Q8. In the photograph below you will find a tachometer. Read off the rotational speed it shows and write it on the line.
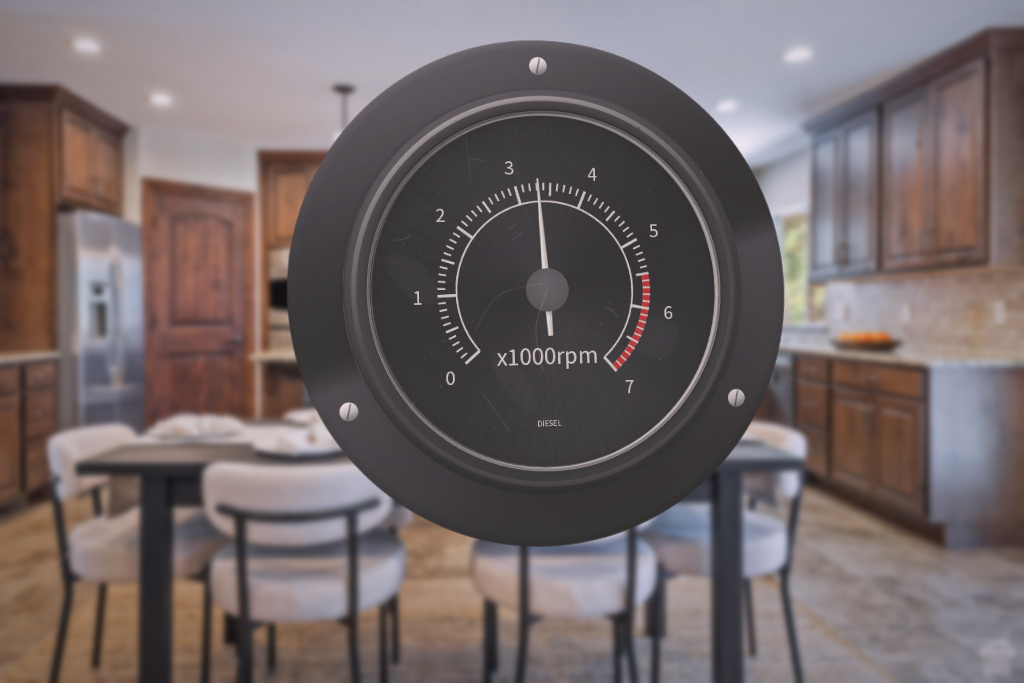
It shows 3300 rpm
